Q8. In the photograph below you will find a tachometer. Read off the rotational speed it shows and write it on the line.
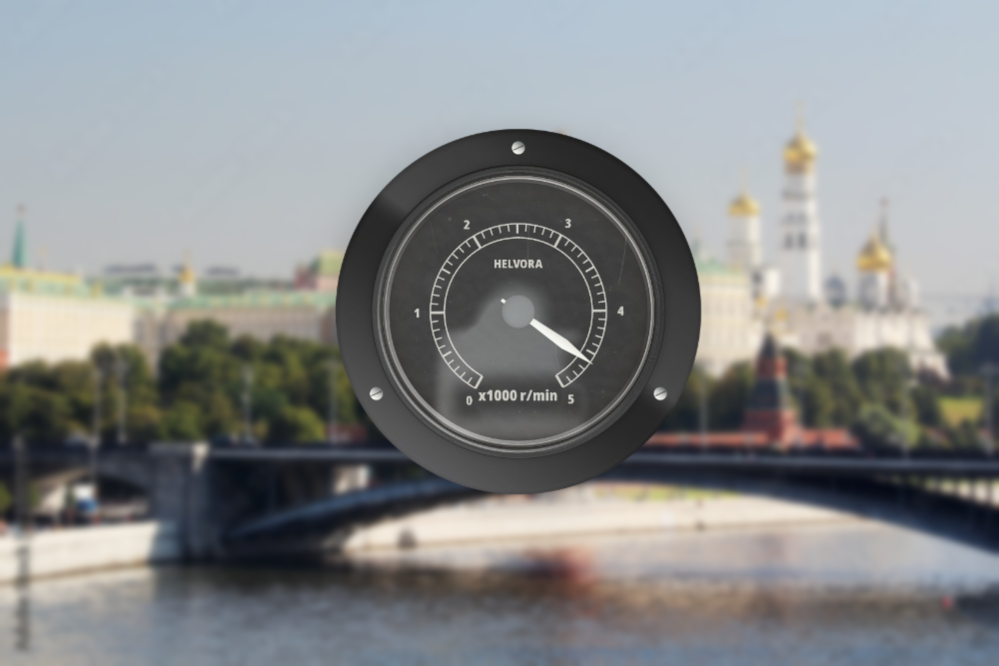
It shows 4600 rpm
